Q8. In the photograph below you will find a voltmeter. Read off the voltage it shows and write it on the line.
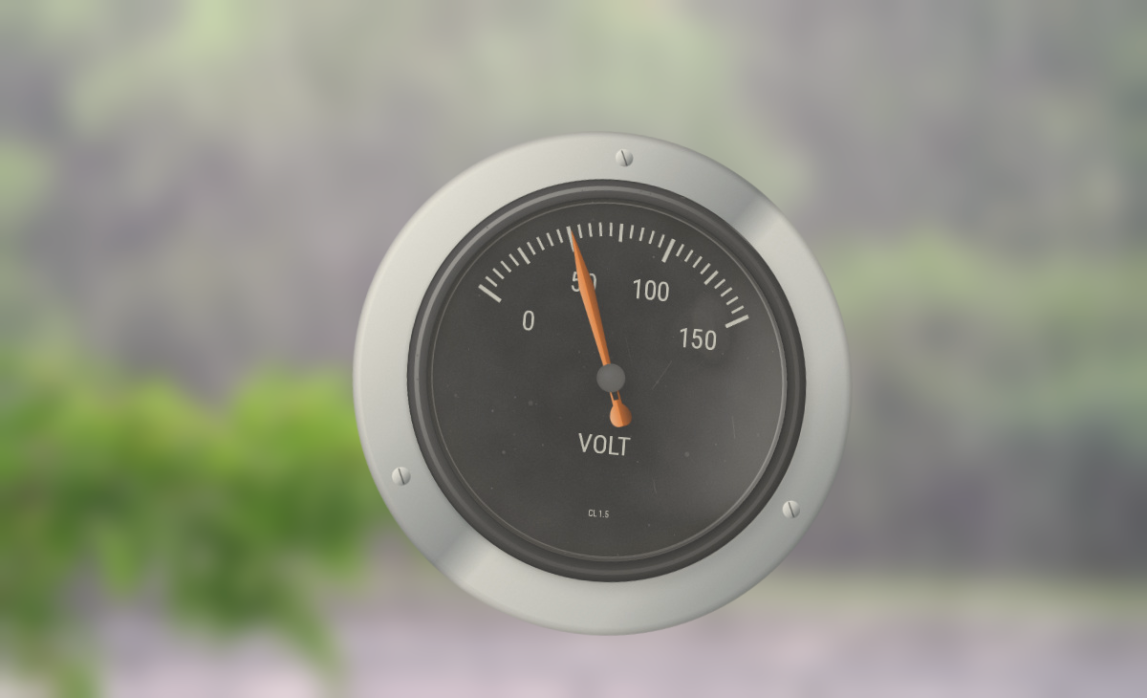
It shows 50 V
